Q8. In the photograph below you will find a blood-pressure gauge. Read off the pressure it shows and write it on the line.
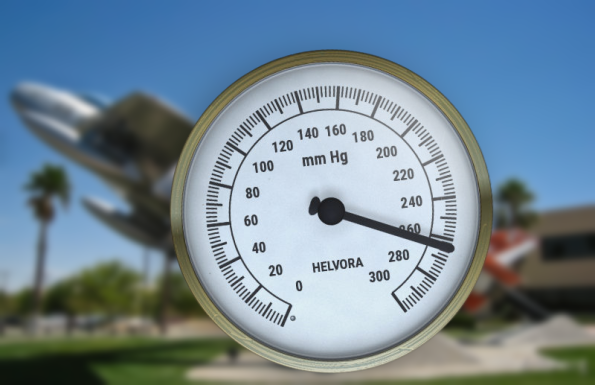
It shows 264 mmHg
